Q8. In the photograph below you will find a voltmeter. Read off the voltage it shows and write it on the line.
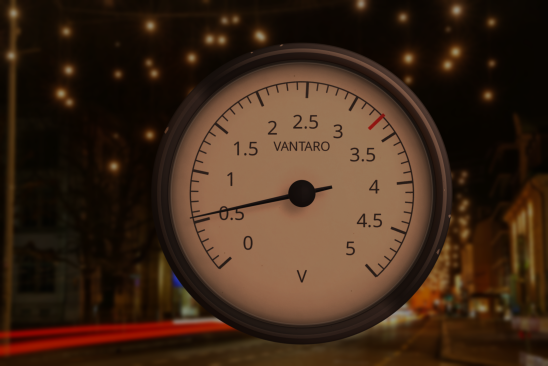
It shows 0.55 V
